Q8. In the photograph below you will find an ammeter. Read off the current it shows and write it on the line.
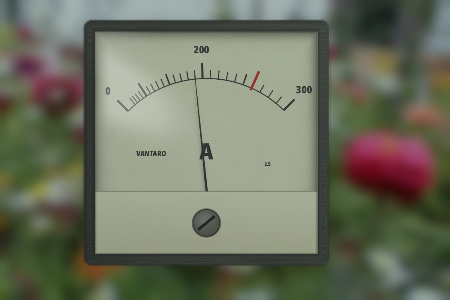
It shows 190 A
